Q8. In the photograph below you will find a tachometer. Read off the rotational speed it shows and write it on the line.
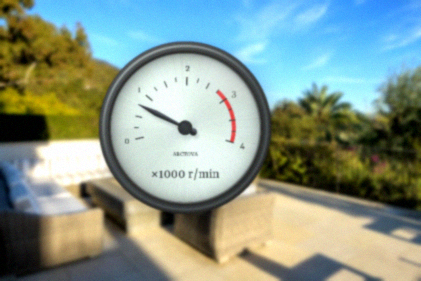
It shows 750 rpm
